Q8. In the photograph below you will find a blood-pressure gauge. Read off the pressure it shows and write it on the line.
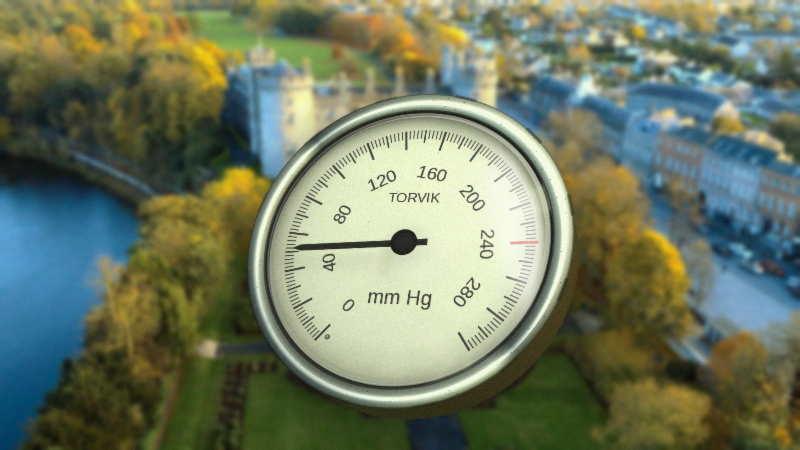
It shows 50 mmHg
